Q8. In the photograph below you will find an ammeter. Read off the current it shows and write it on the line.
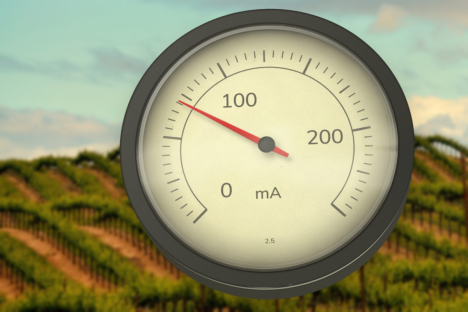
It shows 70 mA
